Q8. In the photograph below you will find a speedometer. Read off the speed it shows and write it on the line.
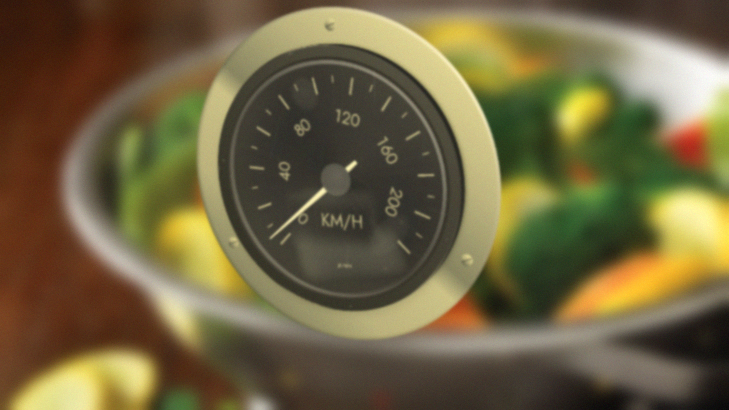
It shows 5 km/h
